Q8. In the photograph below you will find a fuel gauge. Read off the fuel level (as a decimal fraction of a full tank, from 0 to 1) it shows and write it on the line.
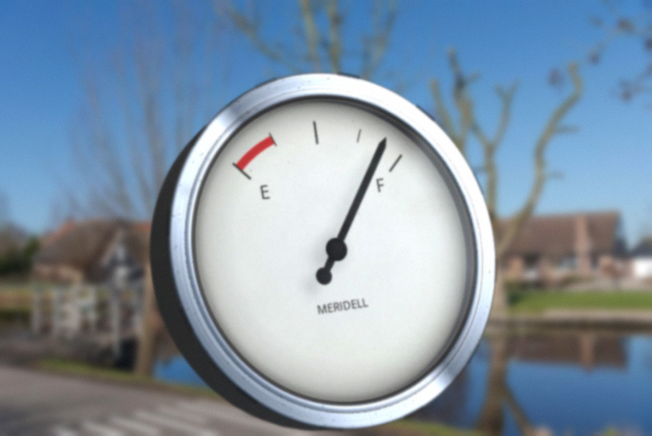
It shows 0.875
